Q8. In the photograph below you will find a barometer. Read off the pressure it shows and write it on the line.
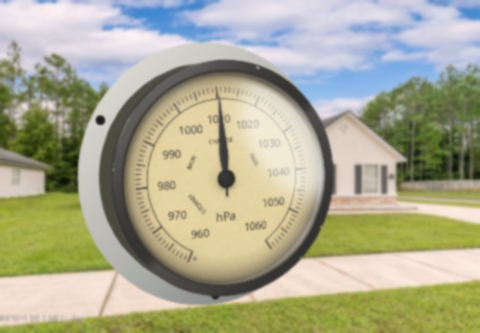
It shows 1010 hPa
